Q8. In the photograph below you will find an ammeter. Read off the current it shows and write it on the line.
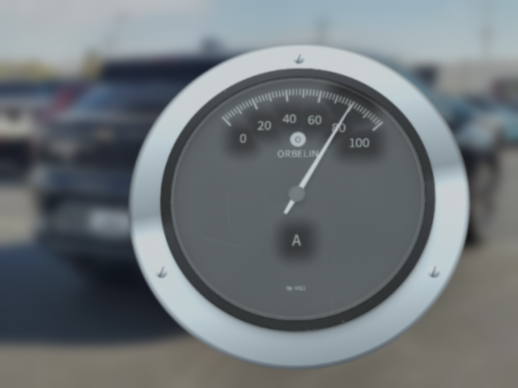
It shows 80 A
